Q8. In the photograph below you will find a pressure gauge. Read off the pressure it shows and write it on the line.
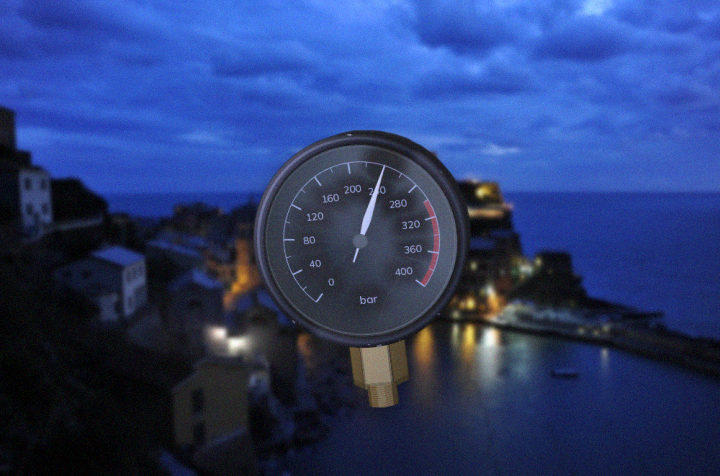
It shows 240 bar
